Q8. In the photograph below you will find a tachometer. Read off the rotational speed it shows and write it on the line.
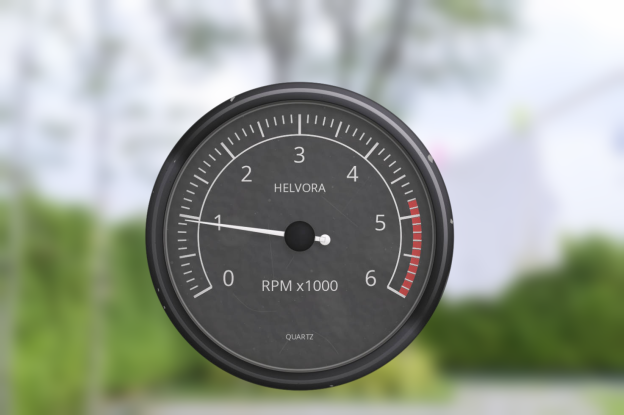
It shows 950 rpm
